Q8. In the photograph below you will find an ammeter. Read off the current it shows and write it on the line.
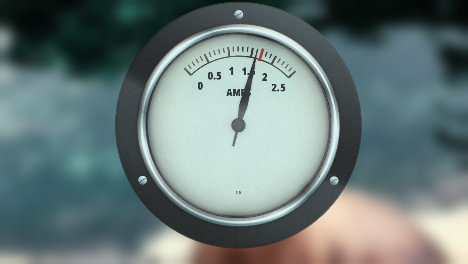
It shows 1.6 A
